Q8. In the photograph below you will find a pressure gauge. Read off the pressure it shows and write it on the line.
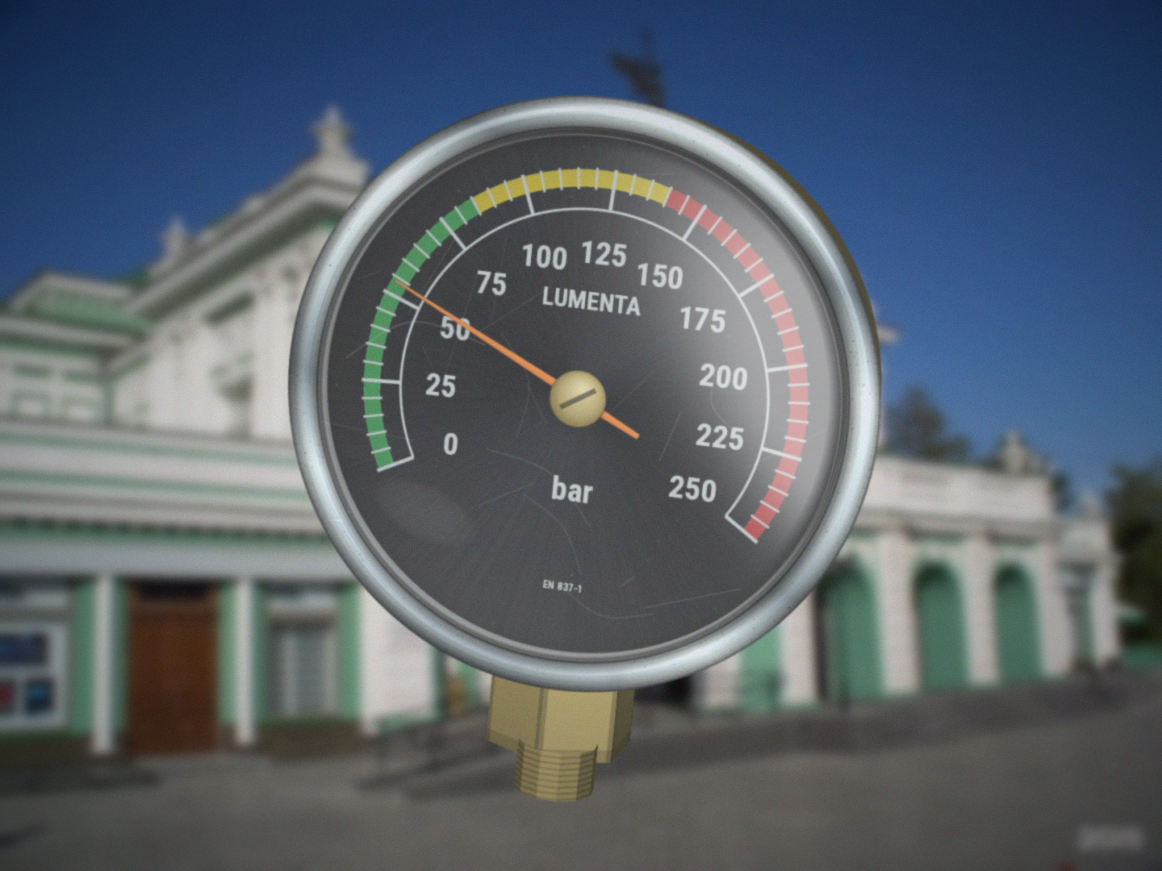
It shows 55 bar
